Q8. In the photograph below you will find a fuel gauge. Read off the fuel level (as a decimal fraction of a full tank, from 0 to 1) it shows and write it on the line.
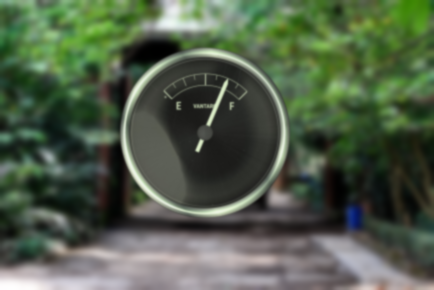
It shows 0.75
